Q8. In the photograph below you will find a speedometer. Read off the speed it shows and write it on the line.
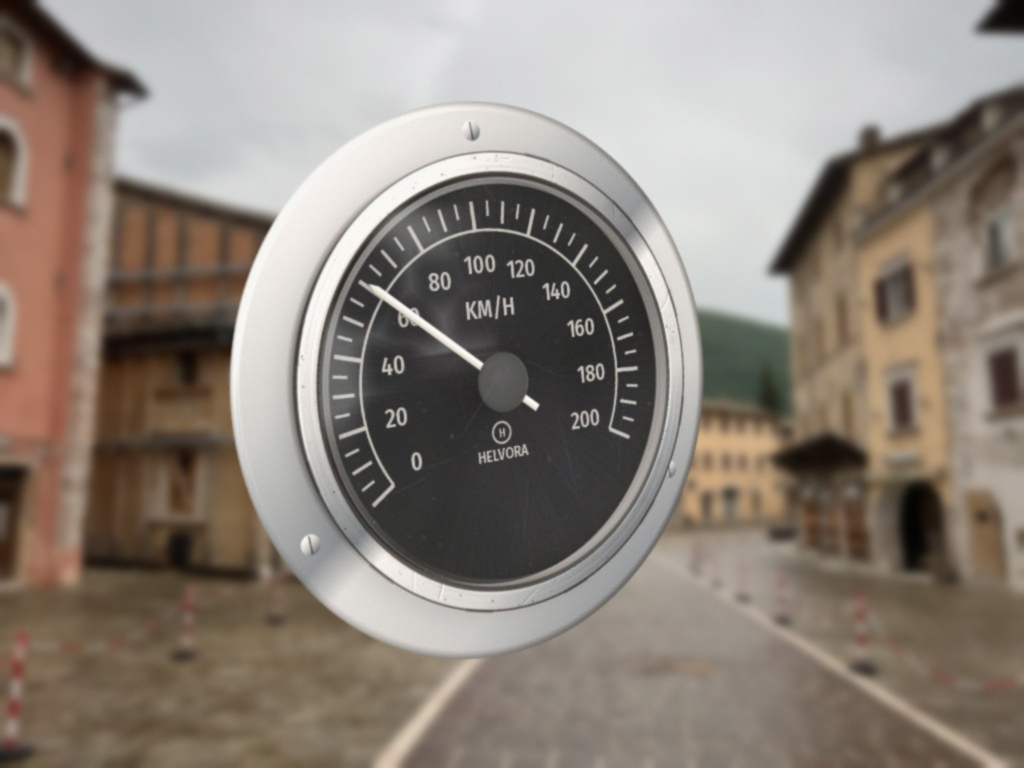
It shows 60 km/h
